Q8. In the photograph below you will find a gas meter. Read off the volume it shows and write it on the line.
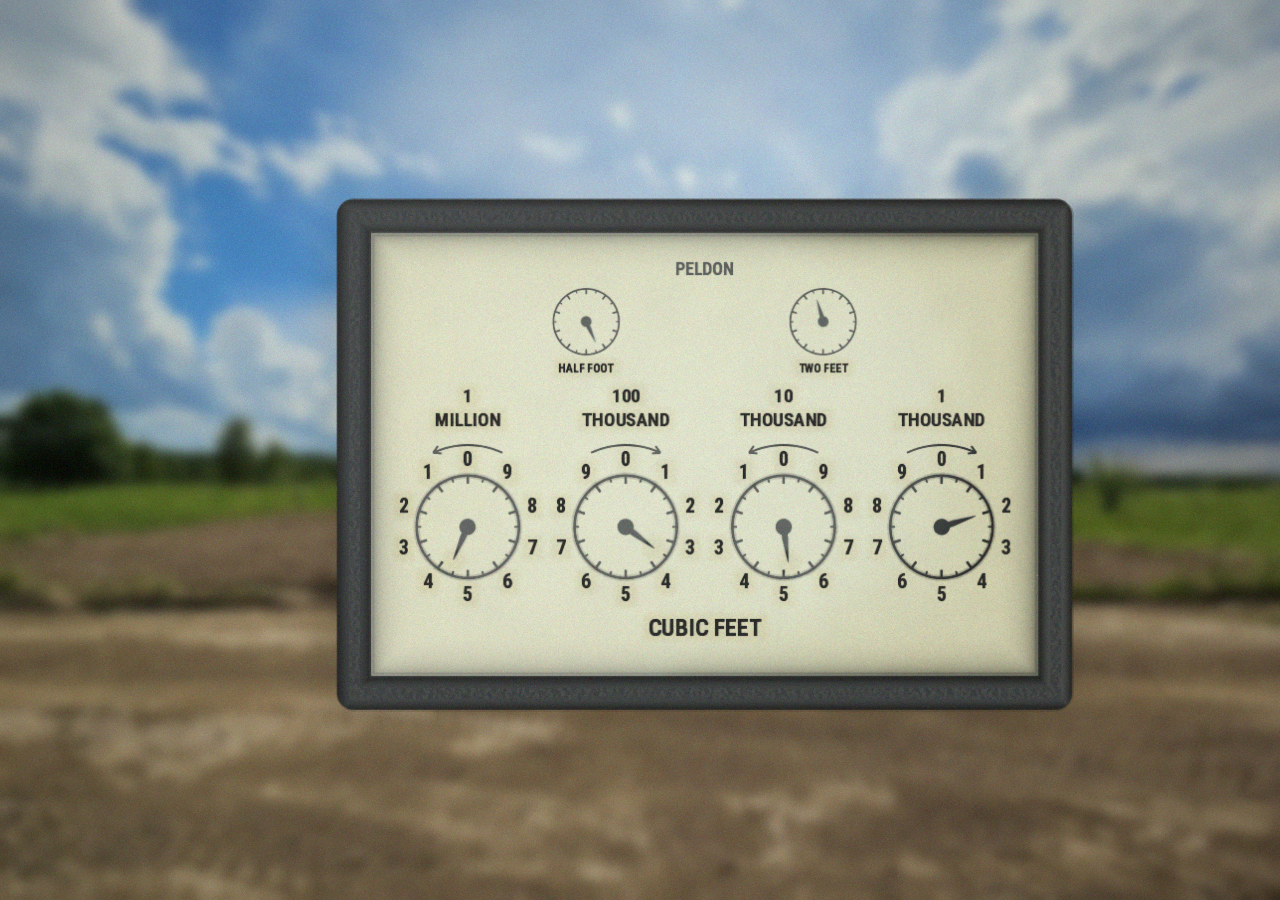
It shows 435200 ft³
